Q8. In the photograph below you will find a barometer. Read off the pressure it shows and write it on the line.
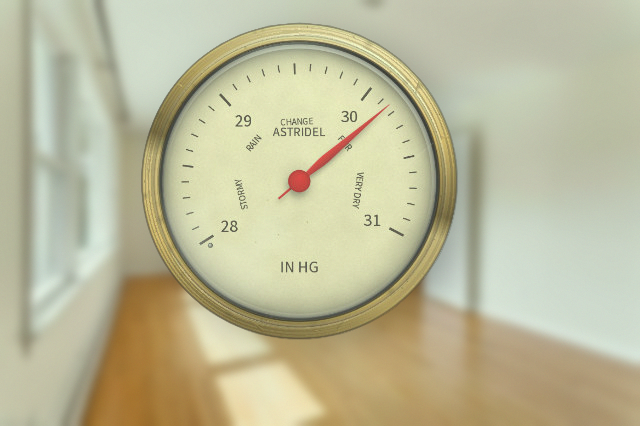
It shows 30.15 inHg
